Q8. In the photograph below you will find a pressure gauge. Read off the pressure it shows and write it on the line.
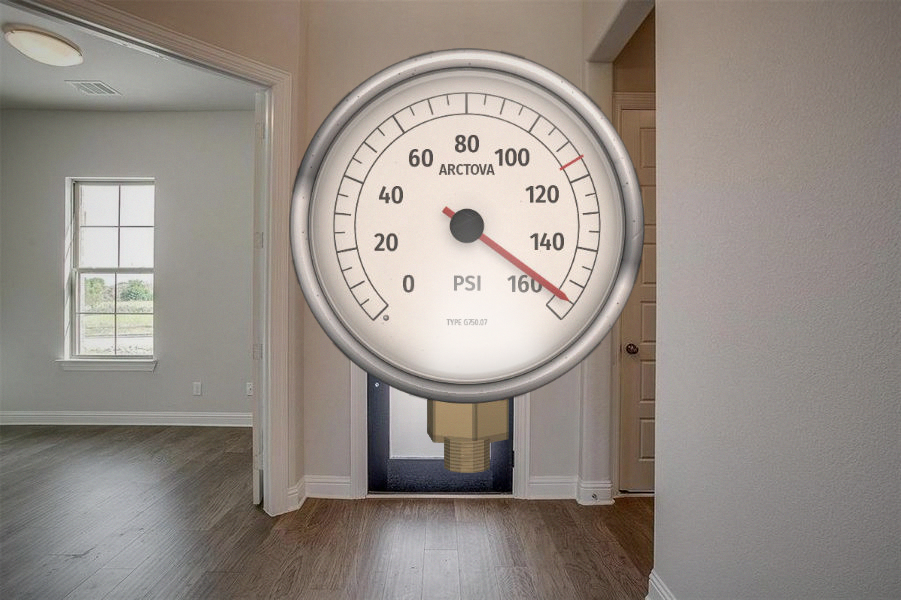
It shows 155 psi
